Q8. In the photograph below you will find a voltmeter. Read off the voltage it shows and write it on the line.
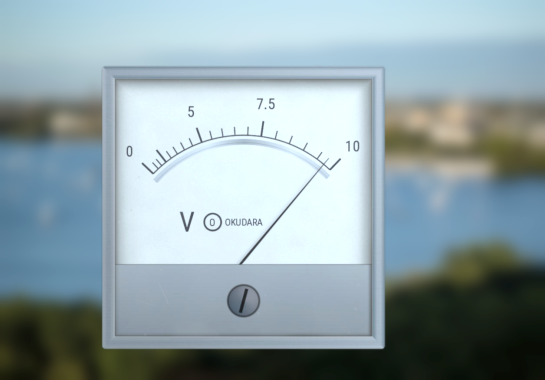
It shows 9.75 V
